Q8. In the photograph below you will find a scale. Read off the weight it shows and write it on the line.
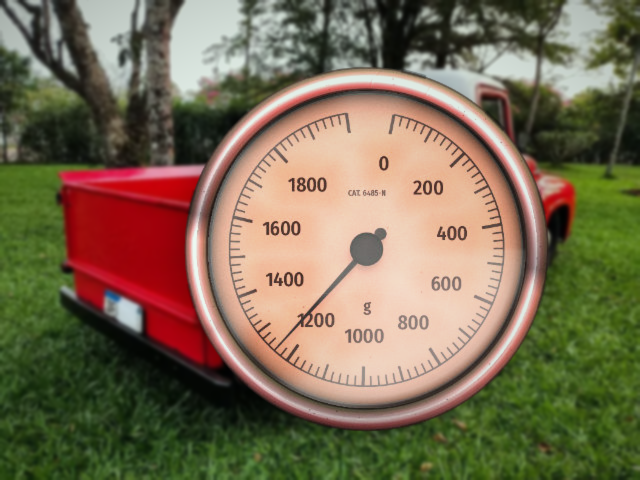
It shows 1240 g
